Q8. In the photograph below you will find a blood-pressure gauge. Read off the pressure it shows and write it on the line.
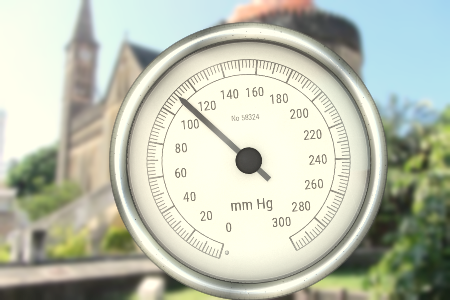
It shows 110 mmHg
